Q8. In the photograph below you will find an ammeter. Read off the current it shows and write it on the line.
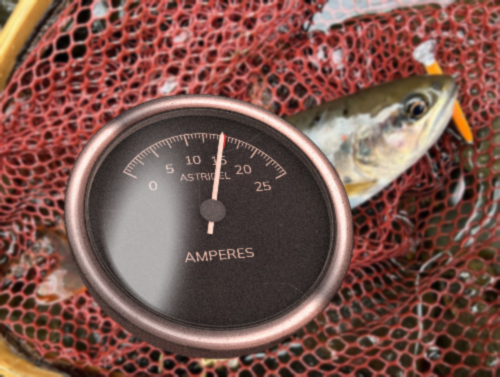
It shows 15 A
